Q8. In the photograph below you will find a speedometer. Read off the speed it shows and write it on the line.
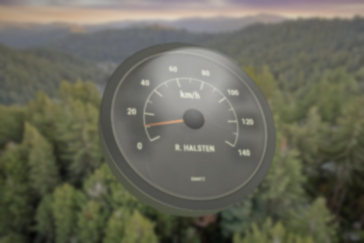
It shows 10 km/h
